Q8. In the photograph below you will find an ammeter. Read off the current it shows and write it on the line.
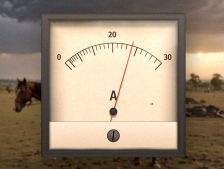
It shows 24 A
